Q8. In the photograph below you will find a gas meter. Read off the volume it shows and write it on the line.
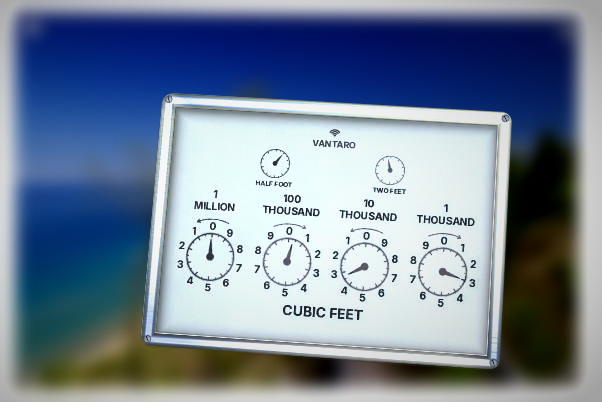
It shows 3300 ft³
